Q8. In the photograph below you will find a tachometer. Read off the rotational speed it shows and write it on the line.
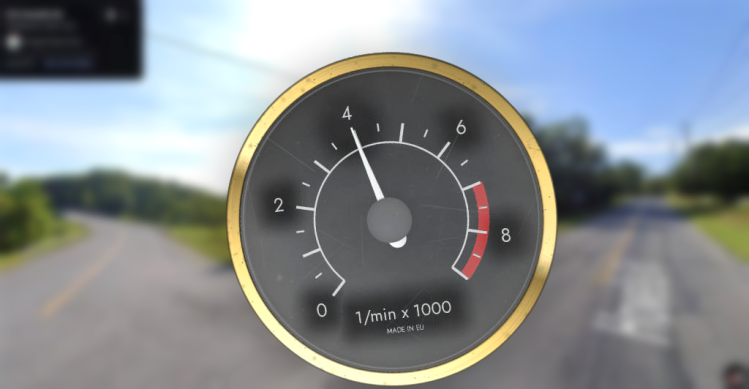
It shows 4000 rpm
